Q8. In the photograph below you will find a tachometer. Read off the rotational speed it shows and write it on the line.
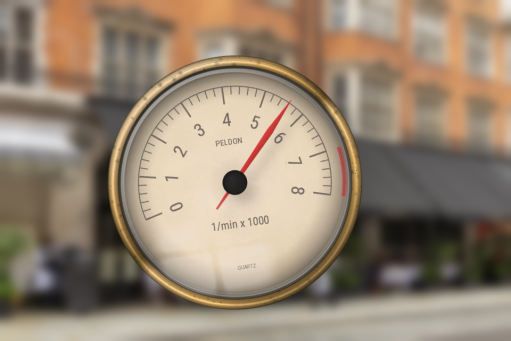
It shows 5600 rpm
